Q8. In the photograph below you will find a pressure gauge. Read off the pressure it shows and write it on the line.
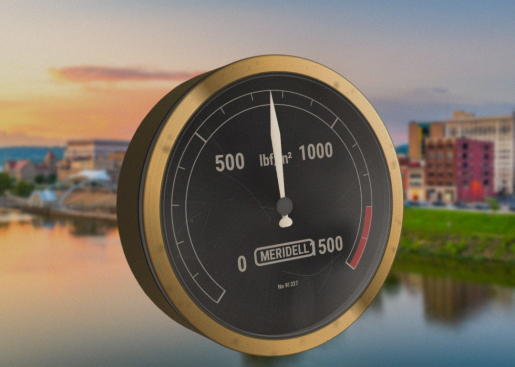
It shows 750 psi
